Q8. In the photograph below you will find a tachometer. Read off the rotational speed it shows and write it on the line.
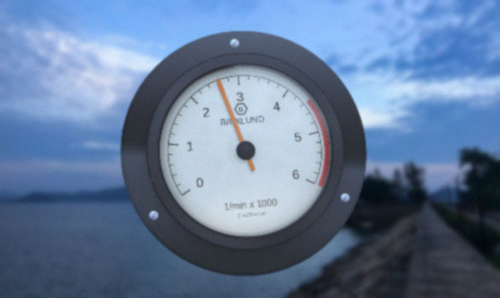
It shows 2600 rpm
